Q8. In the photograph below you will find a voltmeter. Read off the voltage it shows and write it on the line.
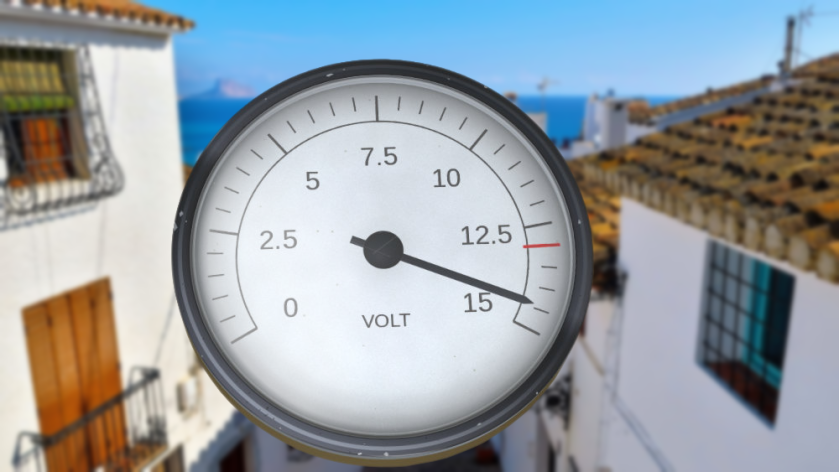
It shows 14.5 V
